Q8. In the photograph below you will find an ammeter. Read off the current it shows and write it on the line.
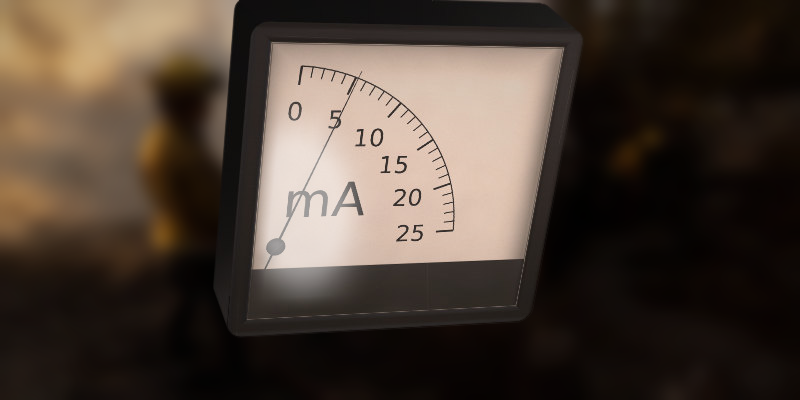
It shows 5 mA
